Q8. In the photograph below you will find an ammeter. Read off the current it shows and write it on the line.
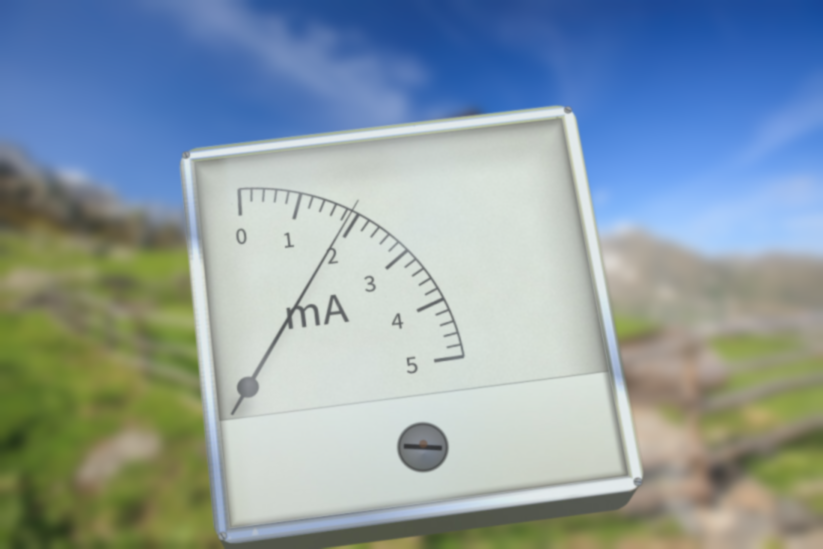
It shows 1.9 mA
